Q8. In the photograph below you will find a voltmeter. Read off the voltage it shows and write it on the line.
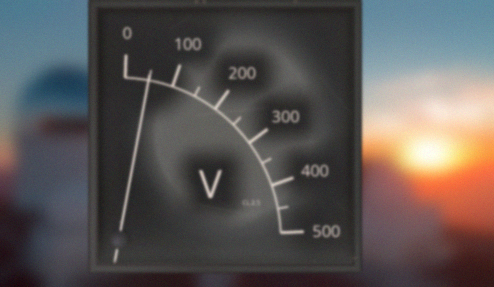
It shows 50 V
